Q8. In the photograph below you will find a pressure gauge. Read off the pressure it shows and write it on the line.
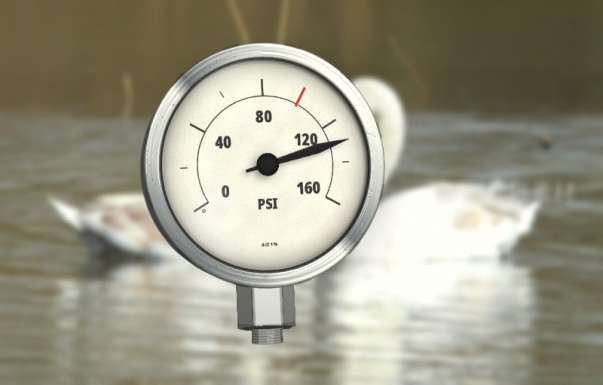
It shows 130 psi
